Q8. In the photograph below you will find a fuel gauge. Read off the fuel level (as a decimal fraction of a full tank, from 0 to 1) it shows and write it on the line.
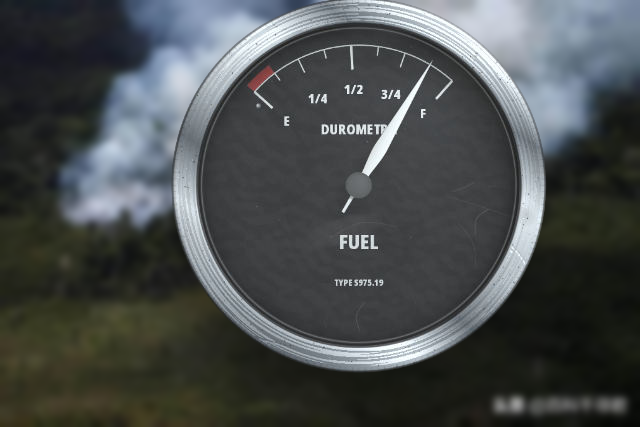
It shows 0.875
